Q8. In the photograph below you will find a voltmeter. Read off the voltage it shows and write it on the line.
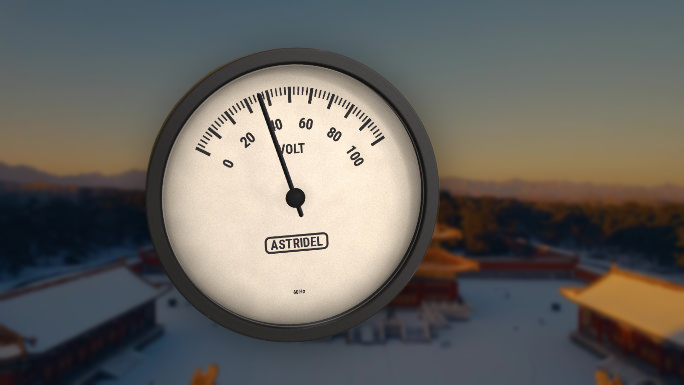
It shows 36 V
